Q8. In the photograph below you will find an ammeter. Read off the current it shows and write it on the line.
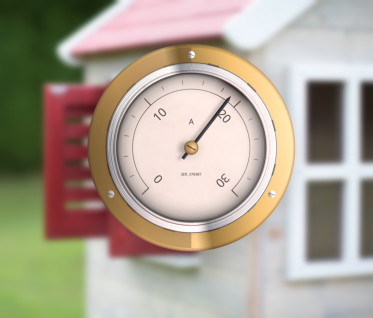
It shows 19 A
